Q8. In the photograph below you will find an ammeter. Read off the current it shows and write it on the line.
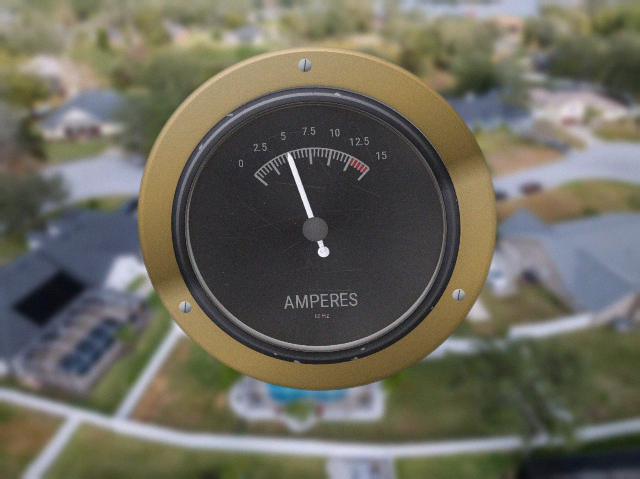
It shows 5 A
